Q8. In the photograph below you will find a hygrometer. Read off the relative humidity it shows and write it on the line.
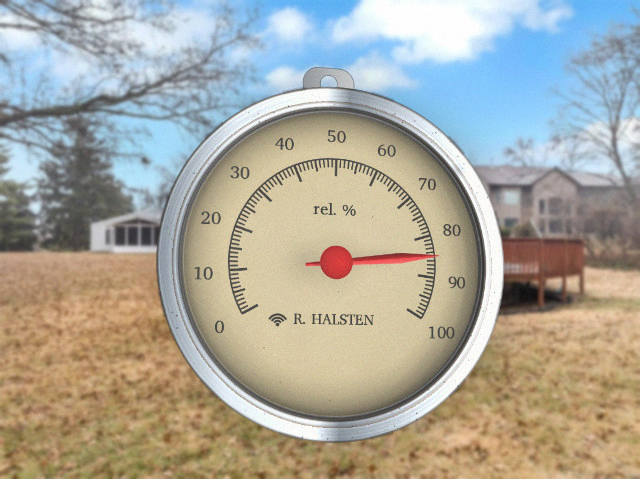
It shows 85 %
